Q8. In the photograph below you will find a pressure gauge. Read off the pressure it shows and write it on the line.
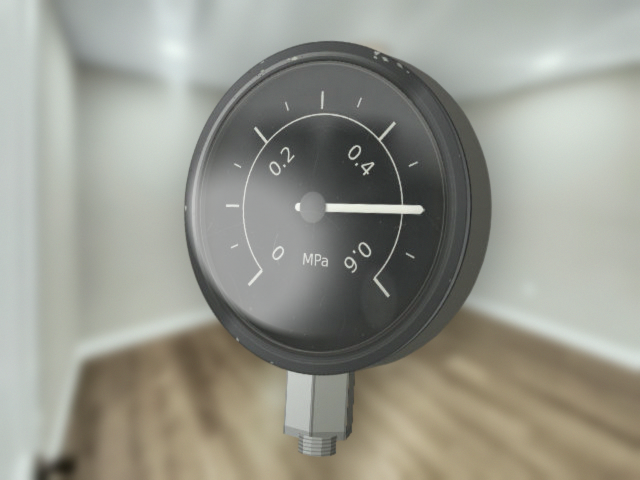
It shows 0.5 MPa
